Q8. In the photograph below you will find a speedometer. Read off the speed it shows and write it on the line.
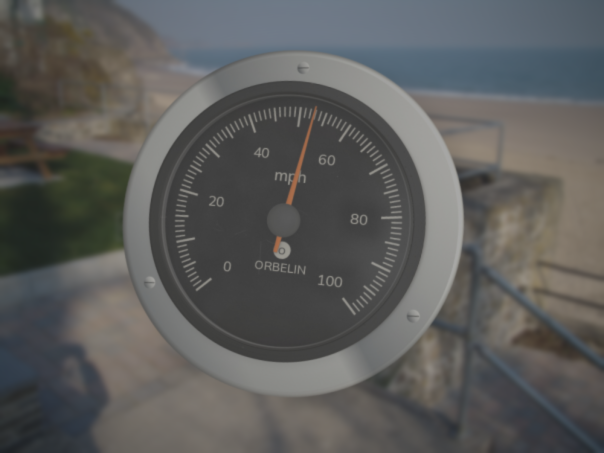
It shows 53 mph
